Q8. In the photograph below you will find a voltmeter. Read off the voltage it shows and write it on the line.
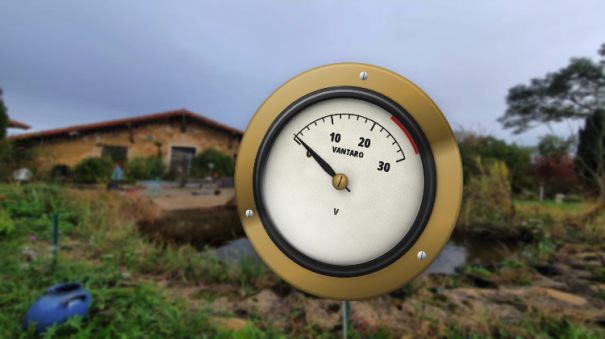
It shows 1 V
